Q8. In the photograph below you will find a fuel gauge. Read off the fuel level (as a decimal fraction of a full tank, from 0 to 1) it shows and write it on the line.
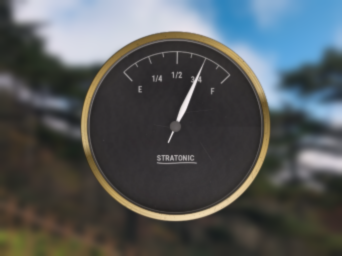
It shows 0.75
